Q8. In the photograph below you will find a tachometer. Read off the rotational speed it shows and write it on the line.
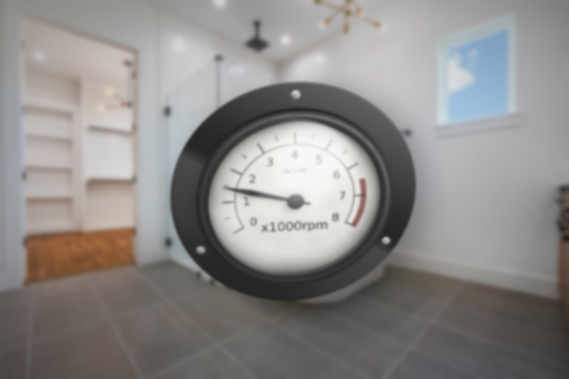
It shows 1500 rpm
